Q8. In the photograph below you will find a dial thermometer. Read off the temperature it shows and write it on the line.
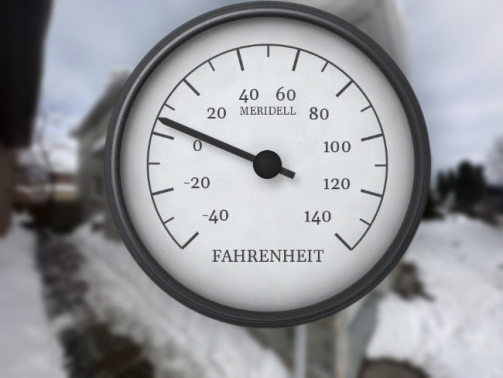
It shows 5 °F
